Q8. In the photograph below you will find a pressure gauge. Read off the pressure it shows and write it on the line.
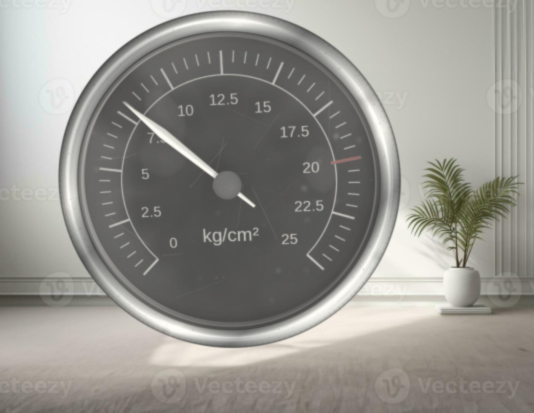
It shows 8 kg/cm²
